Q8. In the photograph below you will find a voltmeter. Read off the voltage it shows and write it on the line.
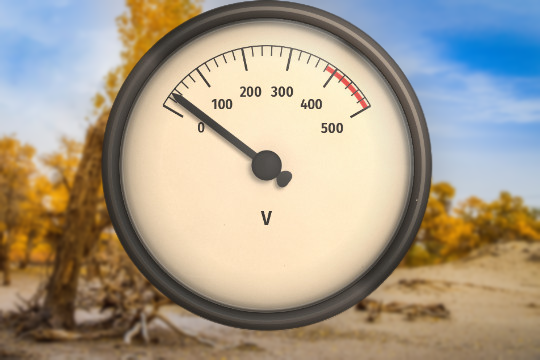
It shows 30 V
